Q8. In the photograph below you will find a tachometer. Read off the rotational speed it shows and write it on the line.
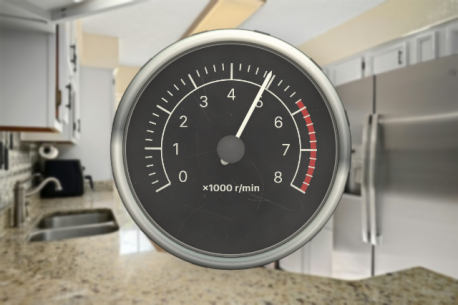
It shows 4900 rpm
